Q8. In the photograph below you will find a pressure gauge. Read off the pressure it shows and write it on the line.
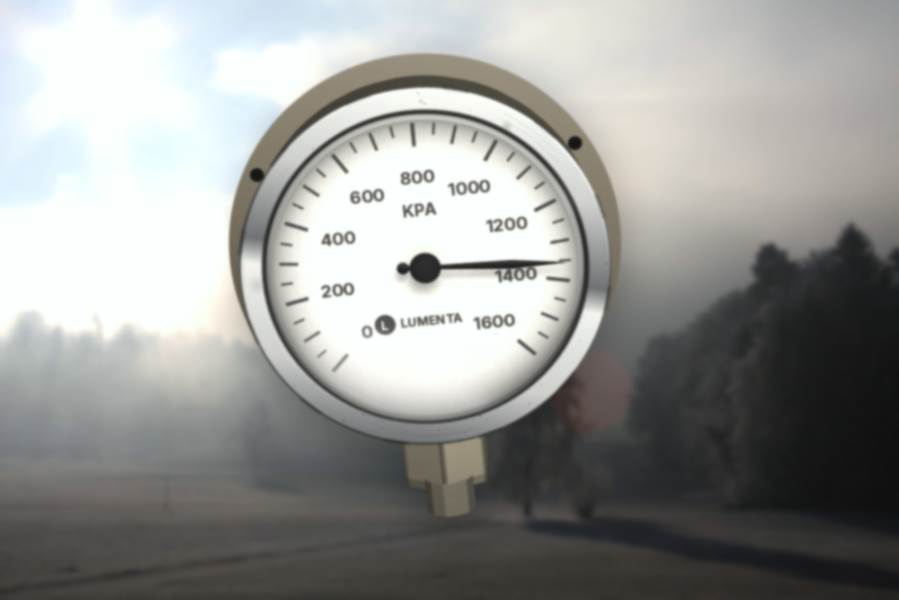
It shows 1350 kPa
